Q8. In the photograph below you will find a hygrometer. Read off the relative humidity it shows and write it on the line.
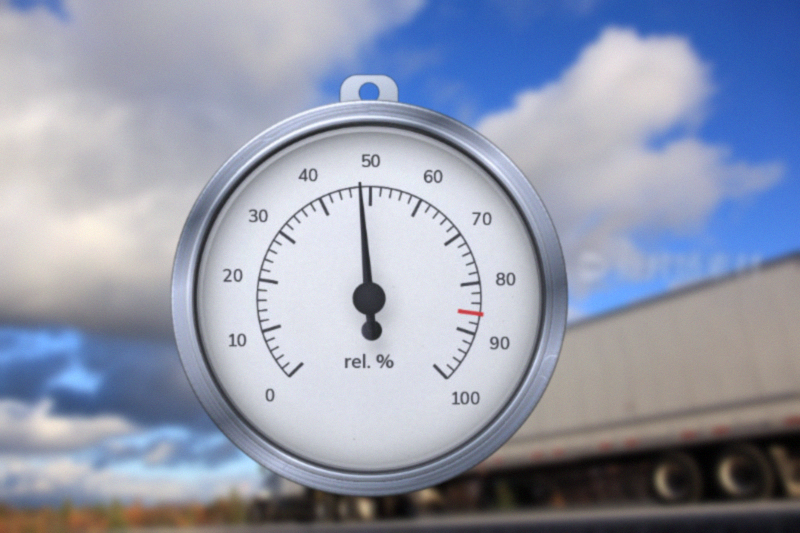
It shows 48 %
